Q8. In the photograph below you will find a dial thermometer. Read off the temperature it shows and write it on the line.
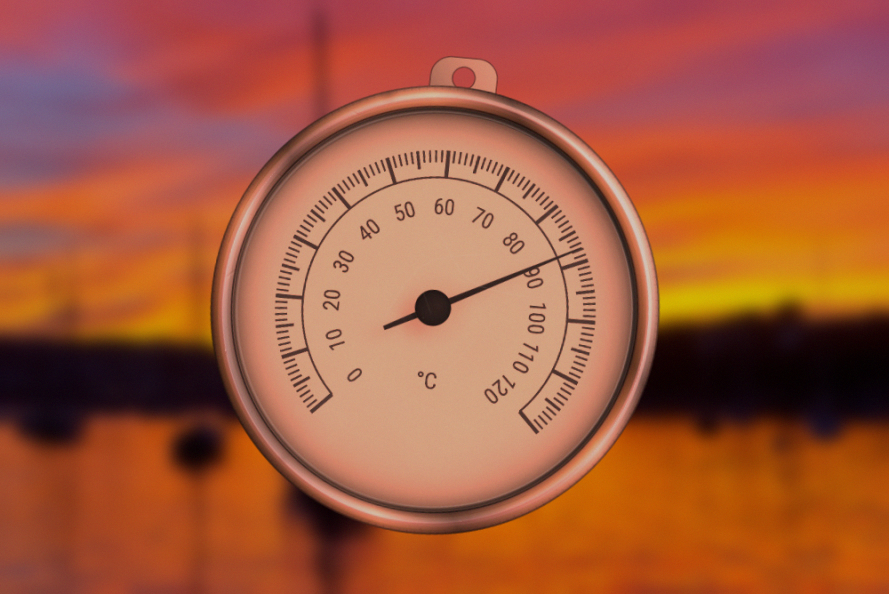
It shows 88 °C
